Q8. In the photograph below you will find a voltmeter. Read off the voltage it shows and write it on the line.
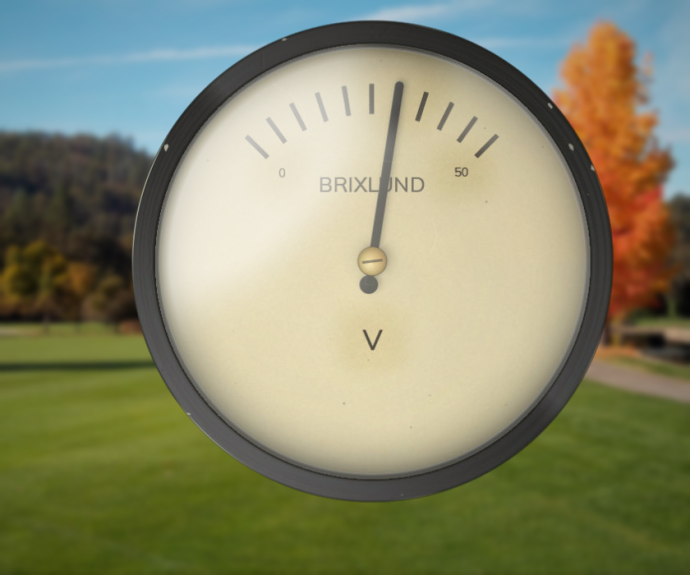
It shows 30 V
